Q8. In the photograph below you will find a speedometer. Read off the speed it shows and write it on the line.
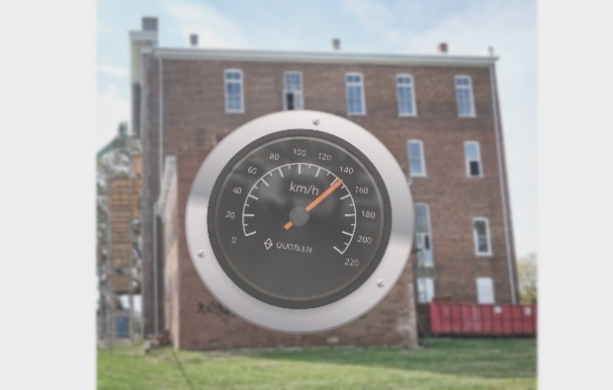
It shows 145 km/h
